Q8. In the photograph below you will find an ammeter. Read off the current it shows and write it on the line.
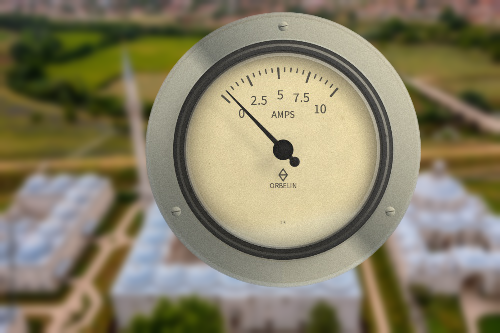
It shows 0.5 A
